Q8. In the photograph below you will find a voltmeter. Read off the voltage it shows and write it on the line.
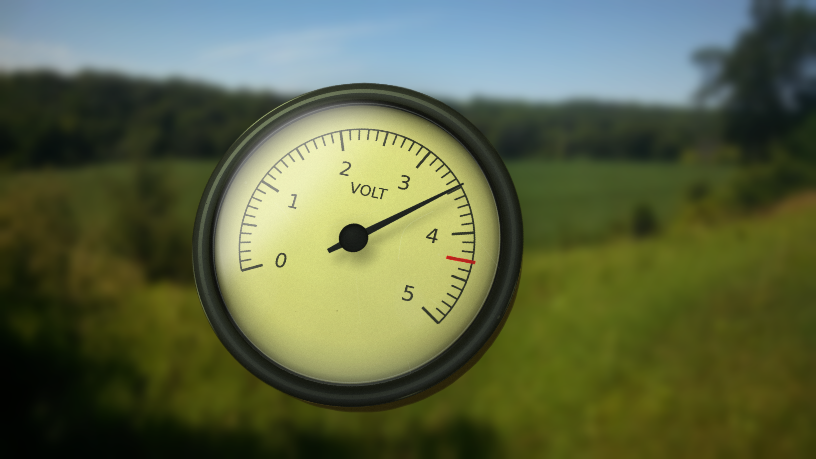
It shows 3.5 V
